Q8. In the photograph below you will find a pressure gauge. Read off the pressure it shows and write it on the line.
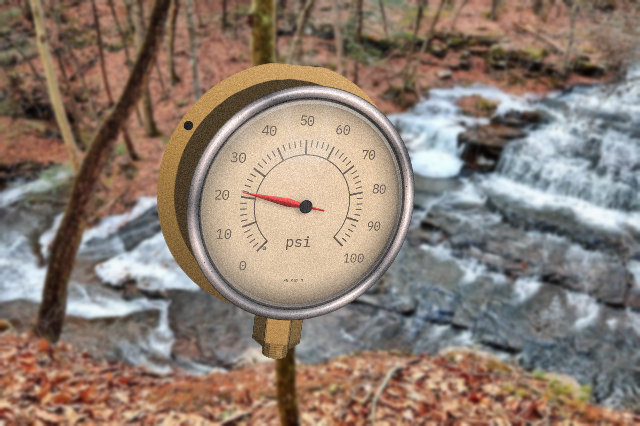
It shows 22 psi
